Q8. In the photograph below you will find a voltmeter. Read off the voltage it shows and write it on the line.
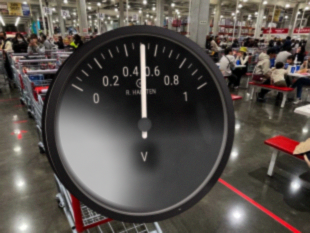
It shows 0.5 V
